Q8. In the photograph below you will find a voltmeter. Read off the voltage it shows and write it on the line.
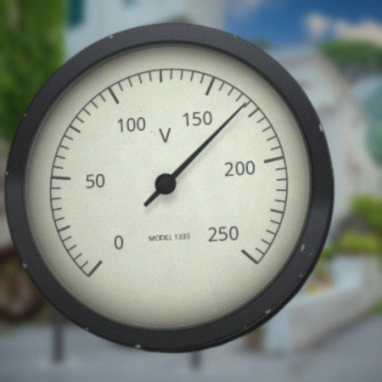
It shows 170 V
